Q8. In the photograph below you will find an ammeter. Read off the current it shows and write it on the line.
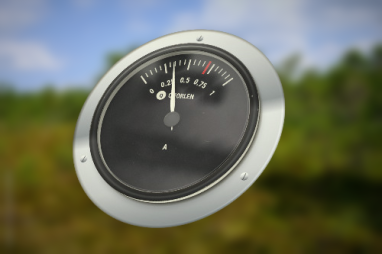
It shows 0.35 A
